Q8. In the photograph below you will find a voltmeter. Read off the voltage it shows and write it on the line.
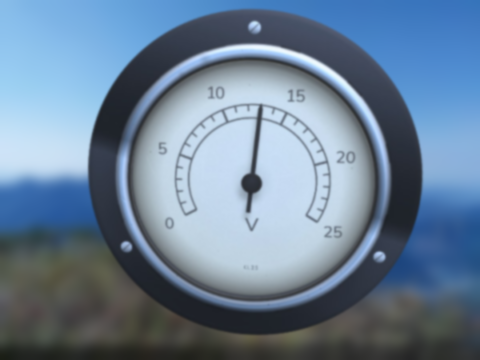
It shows 13 V
